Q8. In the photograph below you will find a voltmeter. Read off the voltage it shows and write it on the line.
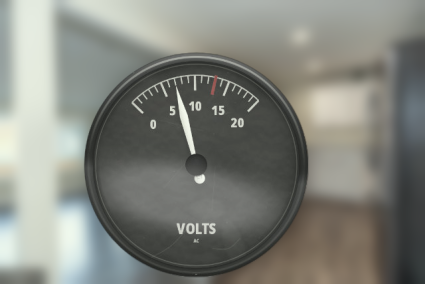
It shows 7 V
